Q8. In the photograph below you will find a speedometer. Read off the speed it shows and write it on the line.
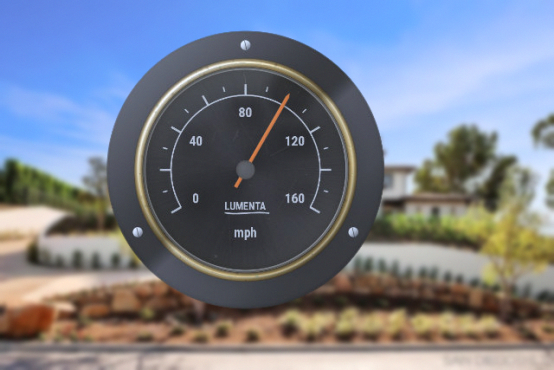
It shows 100 mph
